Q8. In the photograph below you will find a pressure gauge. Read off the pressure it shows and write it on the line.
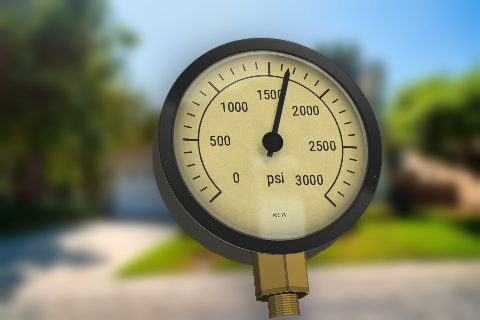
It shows 1650 psi
